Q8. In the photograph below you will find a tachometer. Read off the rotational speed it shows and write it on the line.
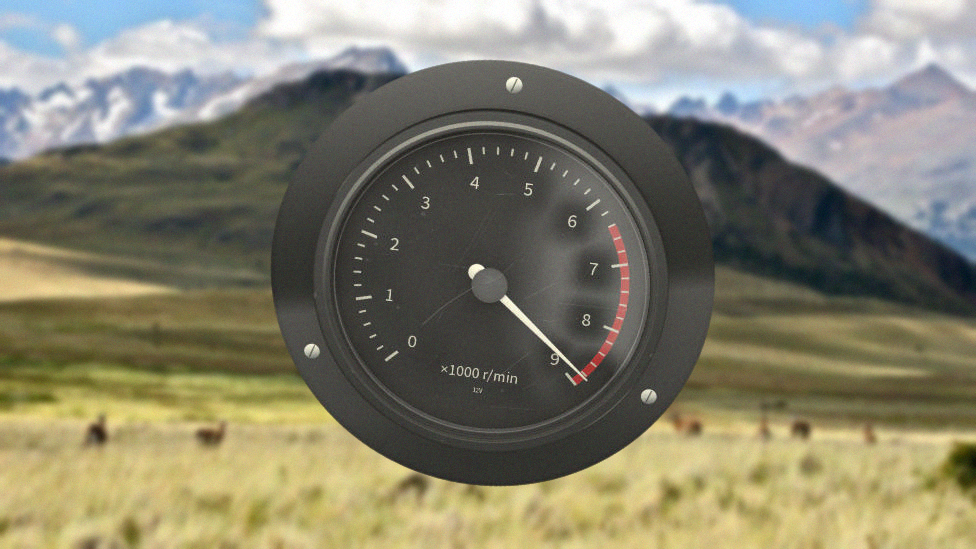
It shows 8800 rpm
